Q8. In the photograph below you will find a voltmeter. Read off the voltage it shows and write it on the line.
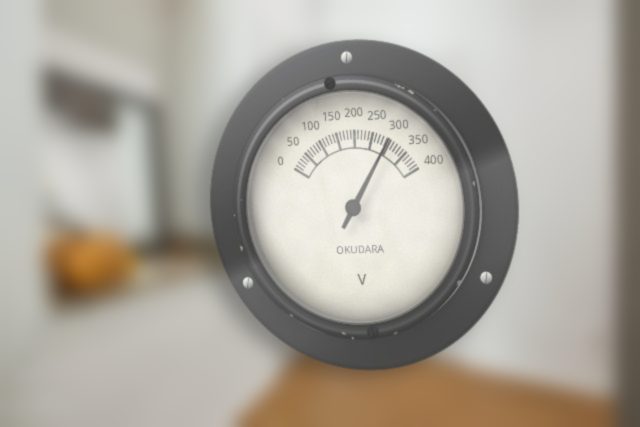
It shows 300 V
